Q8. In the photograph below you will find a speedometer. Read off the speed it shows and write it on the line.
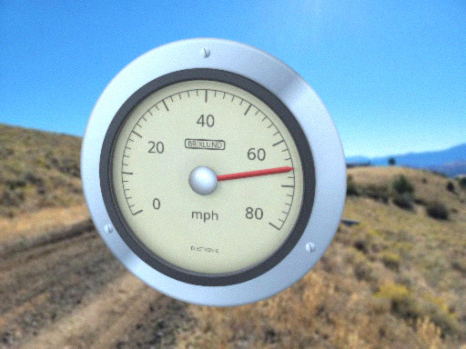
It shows 66 mph
